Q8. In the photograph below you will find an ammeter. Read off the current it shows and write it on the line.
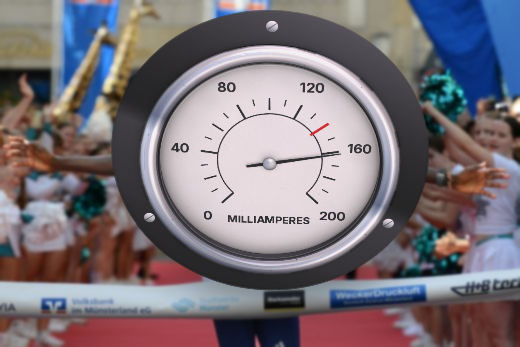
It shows 160 mA
